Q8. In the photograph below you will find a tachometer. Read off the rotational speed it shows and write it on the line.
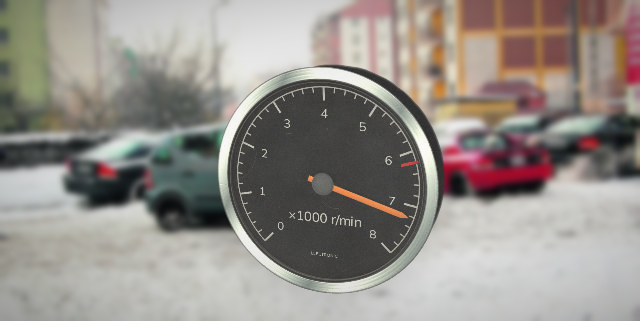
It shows 7200 rpm
